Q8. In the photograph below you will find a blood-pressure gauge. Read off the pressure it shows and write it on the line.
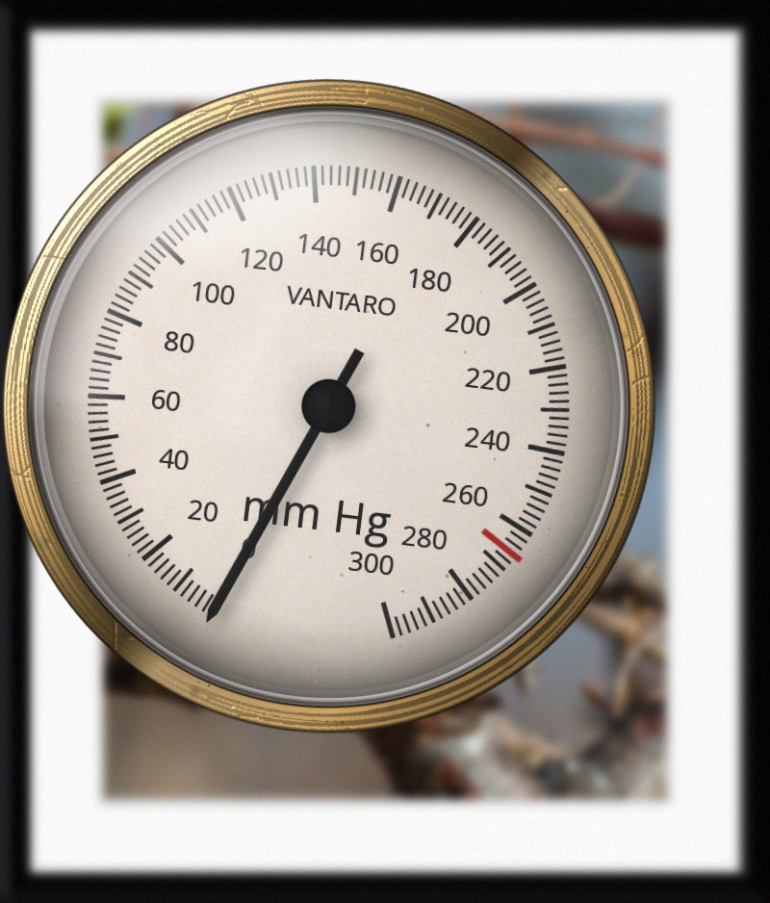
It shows 0 mmHg
